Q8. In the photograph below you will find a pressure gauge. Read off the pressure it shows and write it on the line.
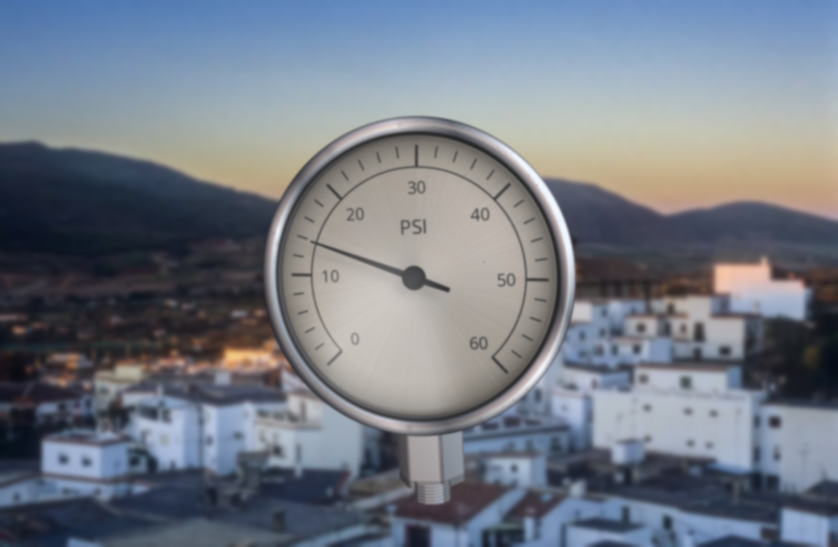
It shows 14 psi
